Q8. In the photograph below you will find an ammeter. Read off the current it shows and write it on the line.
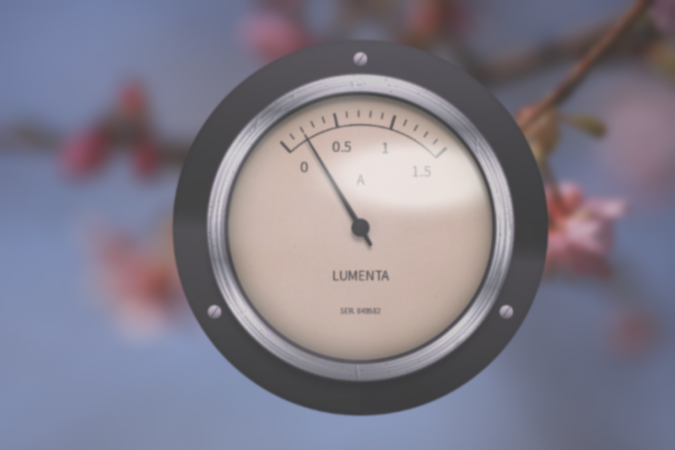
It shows 0.2 A
